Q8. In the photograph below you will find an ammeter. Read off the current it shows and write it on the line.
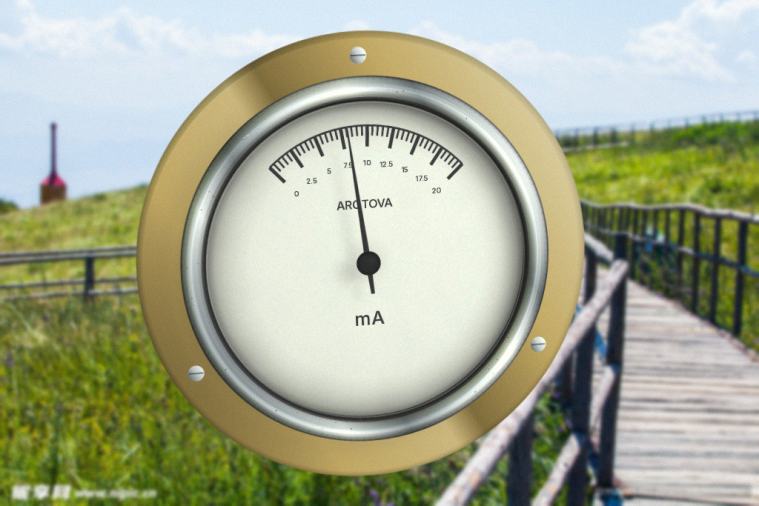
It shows 8 mA
